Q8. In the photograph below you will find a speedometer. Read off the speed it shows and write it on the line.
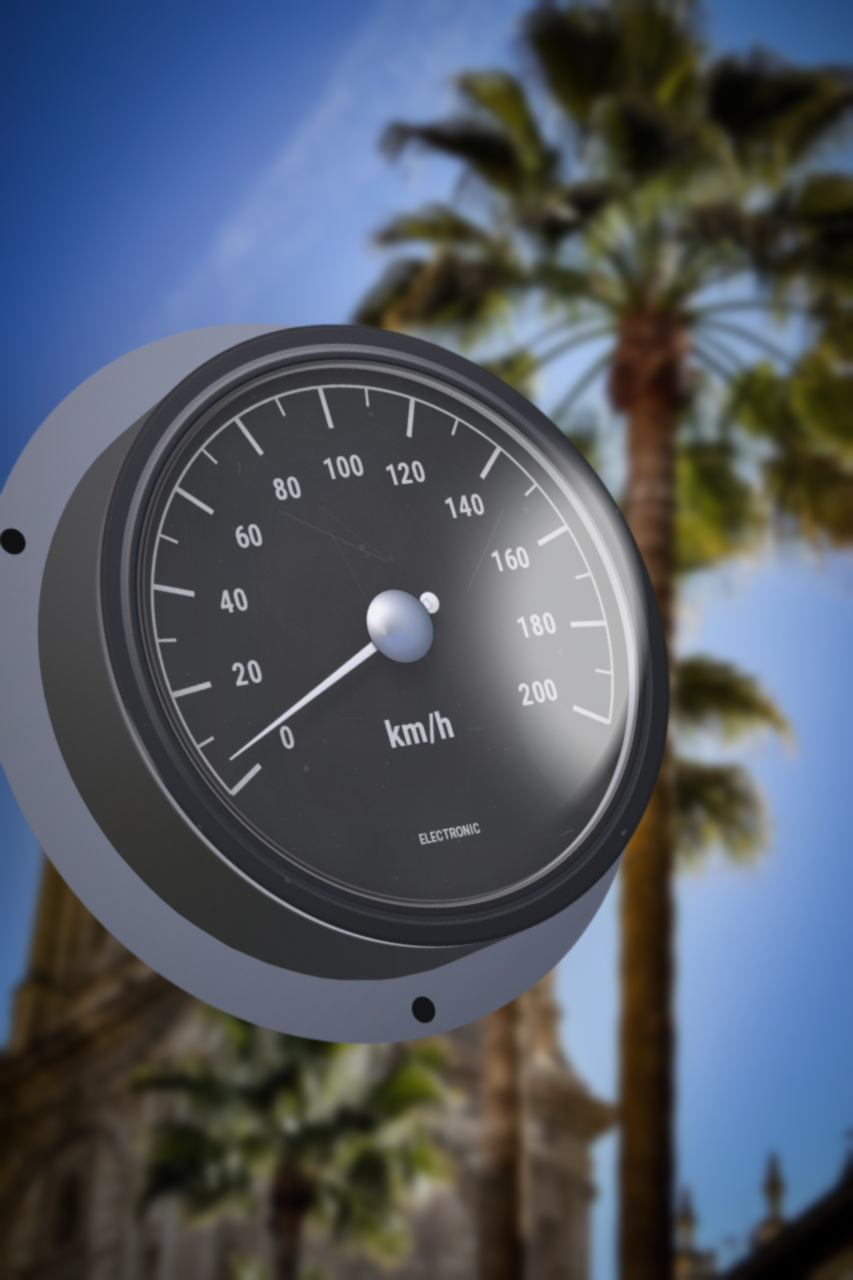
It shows 5 km/h
